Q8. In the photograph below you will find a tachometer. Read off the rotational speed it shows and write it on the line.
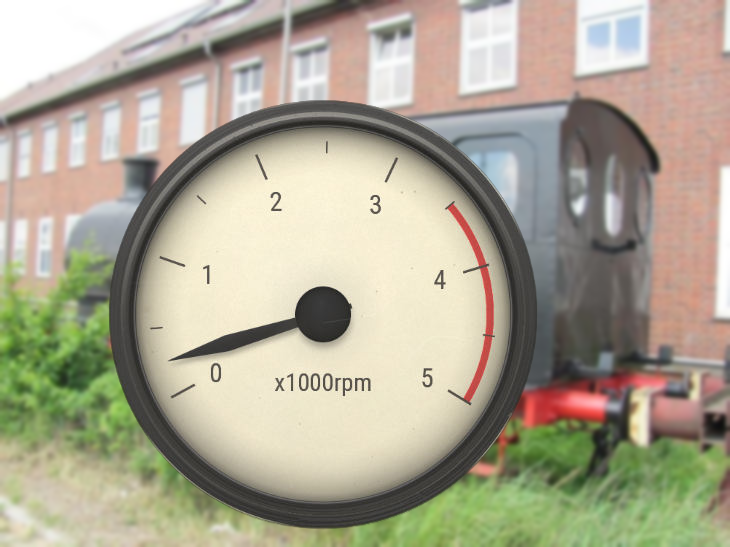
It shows 250 rpm
